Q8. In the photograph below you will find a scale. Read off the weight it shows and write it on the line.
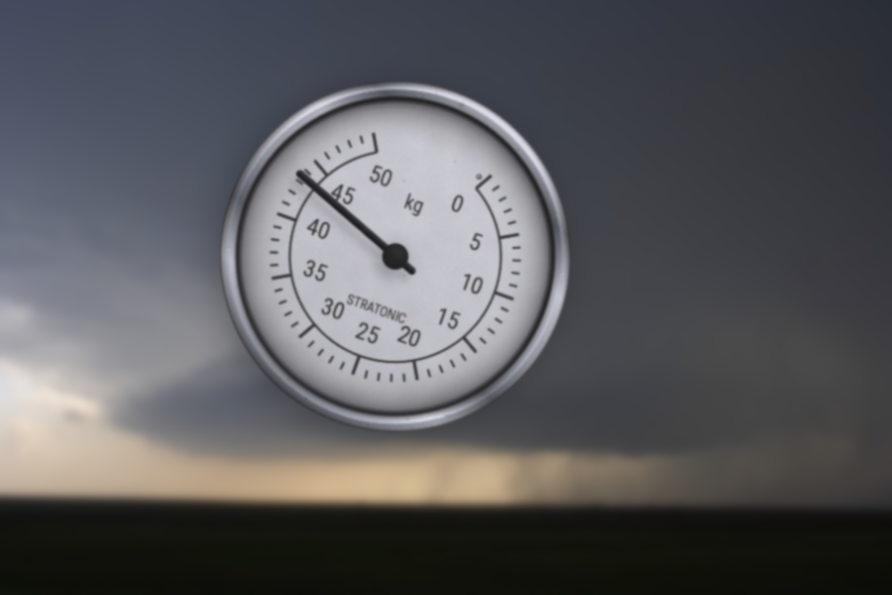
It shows 43.5 kg
